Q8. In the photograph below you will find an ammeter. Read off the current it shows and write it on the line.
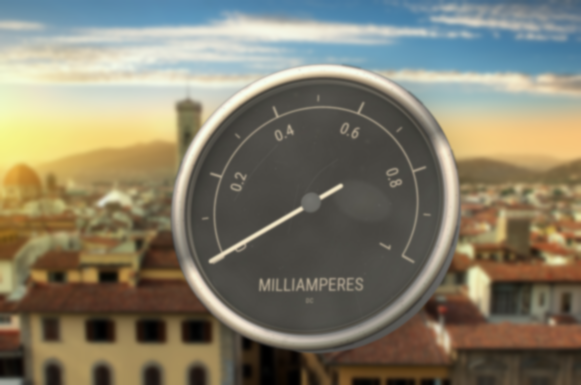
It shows 0 mA
